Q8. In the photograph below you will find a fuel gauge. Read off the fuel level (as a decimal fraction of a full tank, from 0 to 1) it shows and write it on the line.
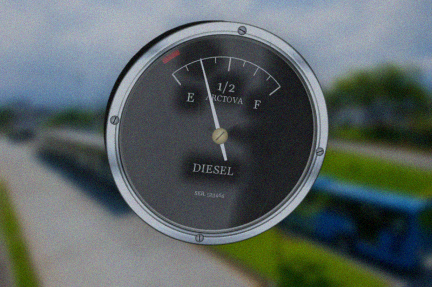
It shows 0.25
